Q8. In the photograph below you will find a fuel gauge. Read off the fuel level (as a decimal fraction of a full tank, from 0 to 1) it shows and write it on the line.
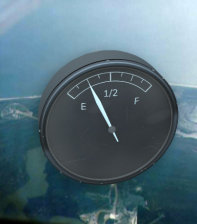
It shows 0.25
